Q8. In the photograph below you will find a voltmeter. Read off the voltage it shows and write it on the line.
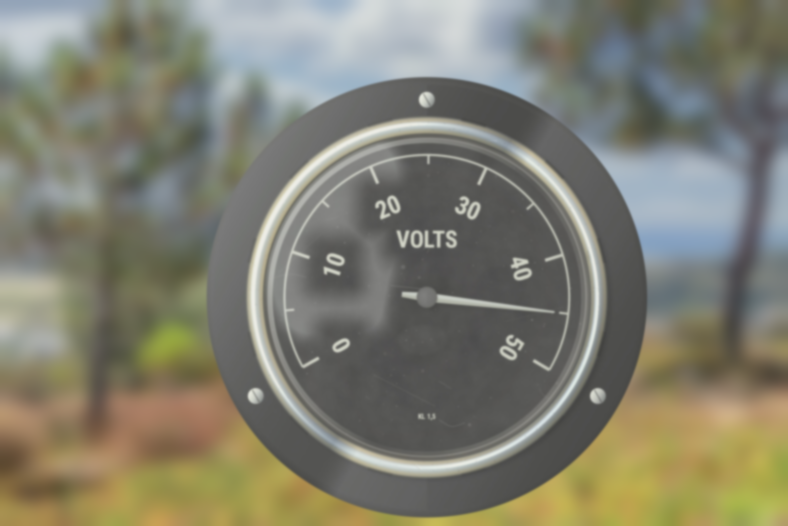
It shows 45 V
